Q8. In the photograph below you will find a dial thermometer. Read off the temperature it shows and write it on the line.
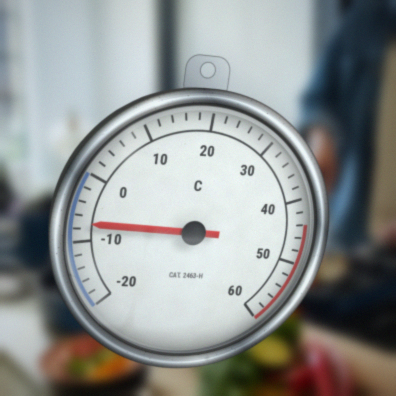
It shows -7 °C
